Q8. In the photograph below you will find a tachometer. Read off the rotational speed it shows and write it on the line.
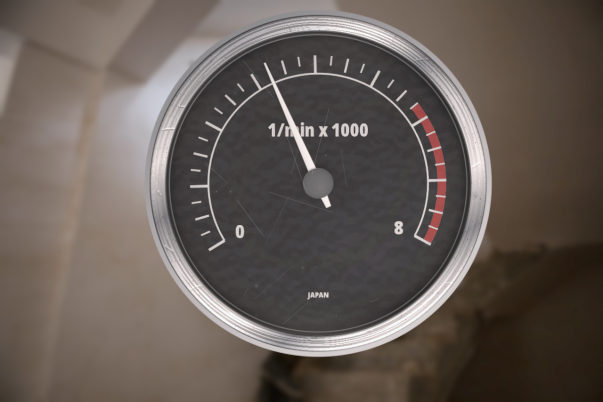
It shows 3250 rpm
